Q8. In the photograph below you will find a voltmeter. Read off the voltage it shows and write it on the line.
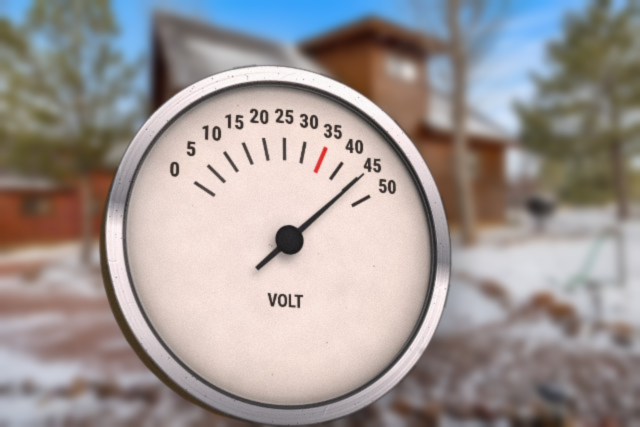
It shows 45 V
